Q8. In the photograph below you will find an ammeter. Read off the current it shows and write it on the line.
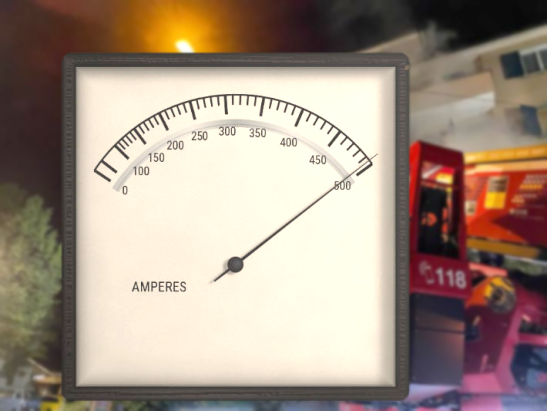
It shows 495 A
